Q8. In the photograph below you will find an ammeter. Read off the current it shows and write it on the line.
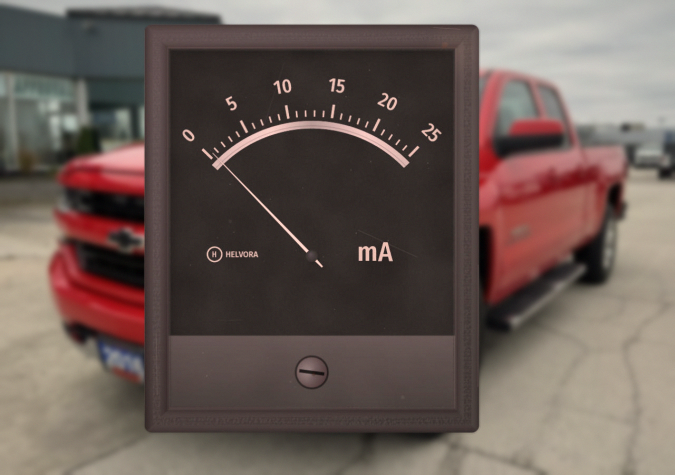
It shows 0.5 mA
